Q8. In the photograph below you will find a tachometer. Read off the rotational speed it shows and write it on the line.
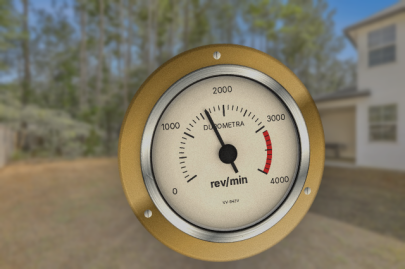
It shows 1600 rpm
